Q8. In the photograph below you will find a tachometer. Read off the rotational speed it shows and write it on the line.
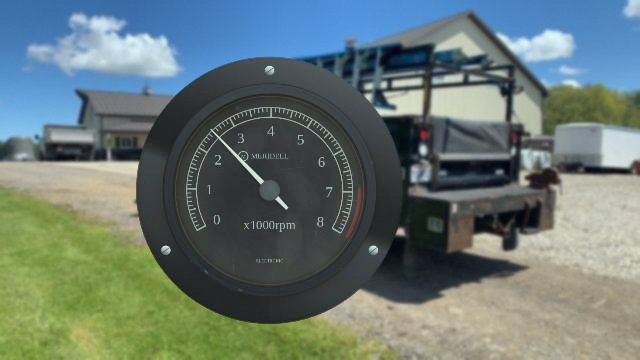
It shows 2500 rpm
